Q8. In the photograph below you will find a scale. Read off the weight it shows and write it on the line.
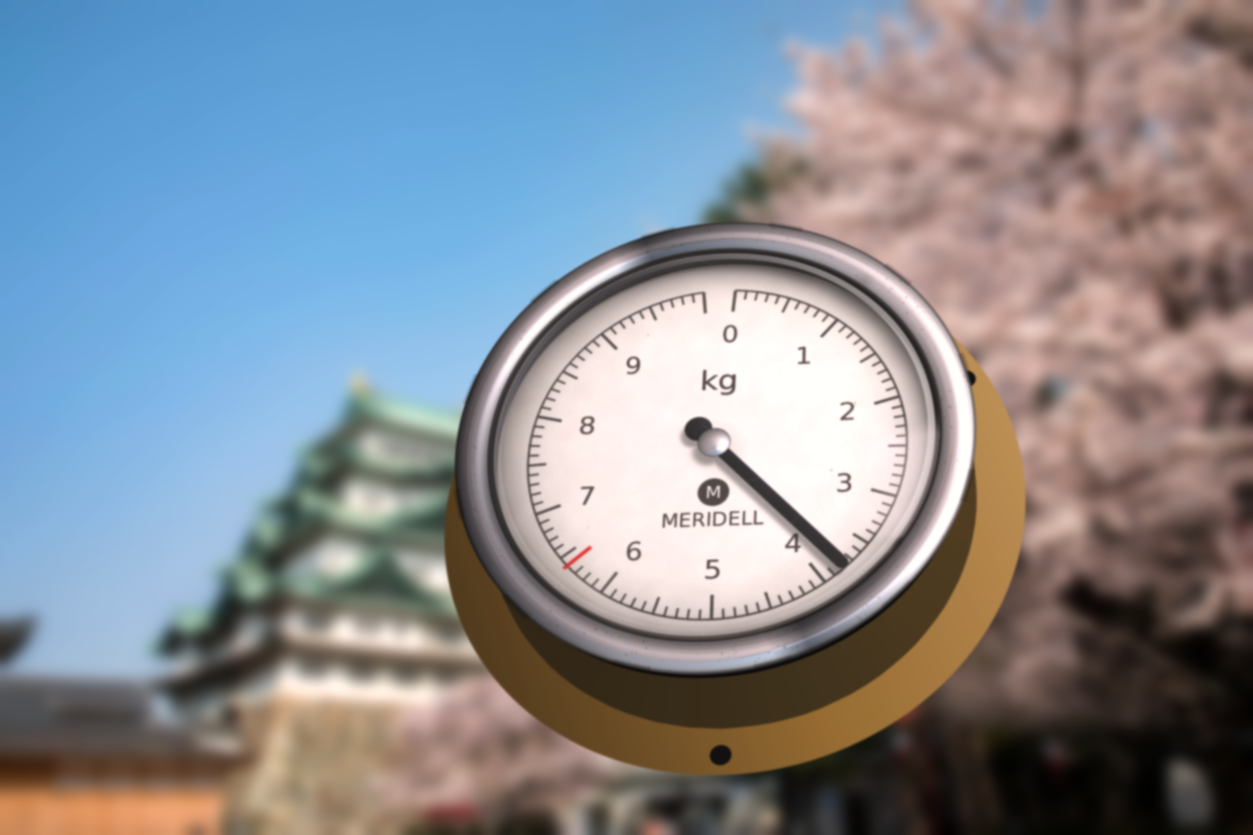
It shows 3.8 kg
